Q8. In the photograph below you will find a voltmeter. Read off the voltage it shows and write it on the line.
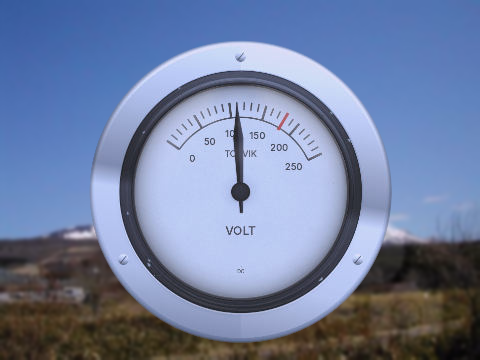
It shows 110 V
